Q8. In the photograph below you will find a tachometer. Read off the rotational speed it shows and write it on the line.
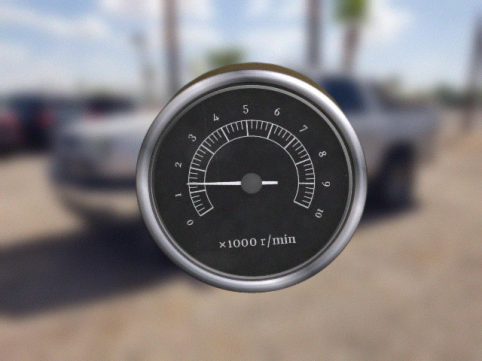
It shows 1400 rpm
